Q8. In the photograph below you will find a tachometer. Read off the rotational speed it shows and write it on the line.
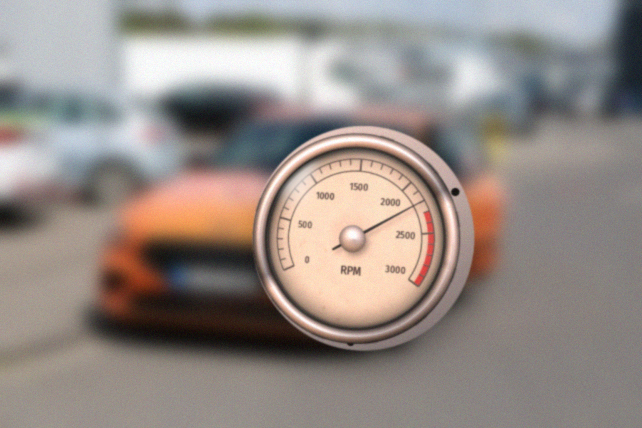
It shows 2200 rpm
